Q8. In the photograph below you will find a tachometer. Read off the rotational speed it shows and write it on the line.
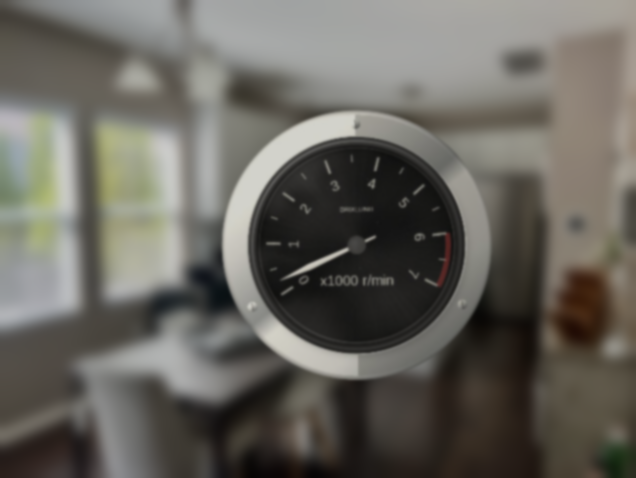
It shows 250 rpm
